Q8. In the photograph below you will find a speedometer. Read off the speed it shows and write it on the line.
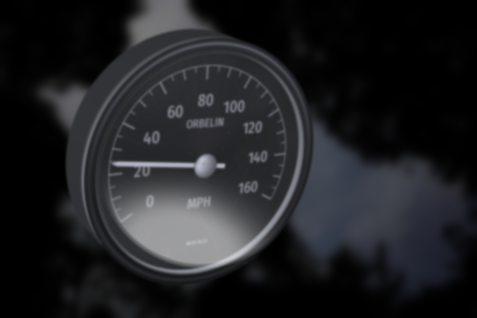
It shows 25 mph
